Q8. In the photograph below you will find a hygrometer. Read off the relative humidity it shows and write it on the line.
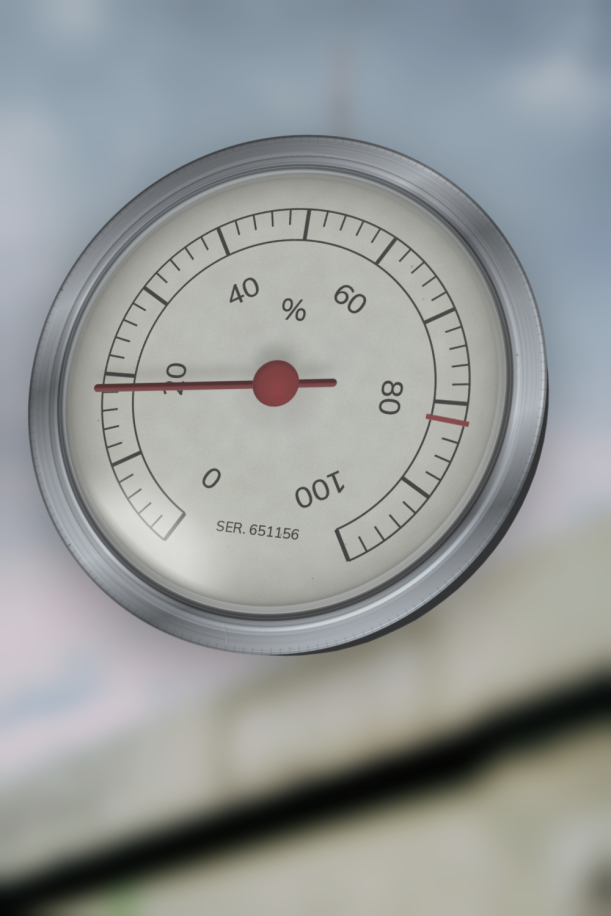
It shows 18 %
